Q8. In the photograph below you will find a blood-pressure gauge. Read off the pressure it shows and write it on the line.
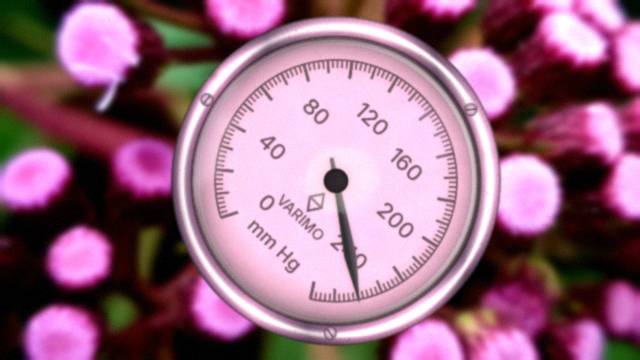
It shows 240 mmHg
